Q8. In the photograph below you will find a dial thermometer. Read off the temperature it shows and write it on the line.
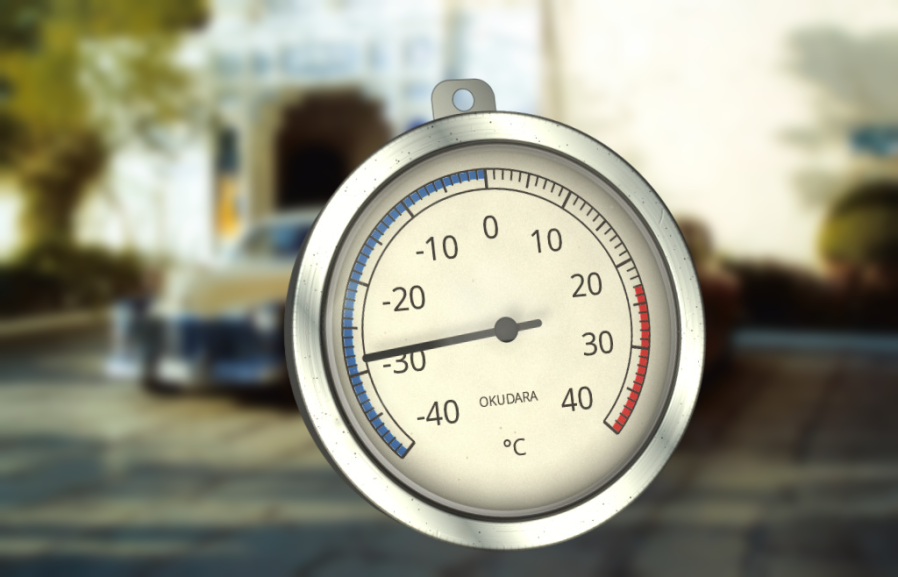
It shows -28.5 °C
